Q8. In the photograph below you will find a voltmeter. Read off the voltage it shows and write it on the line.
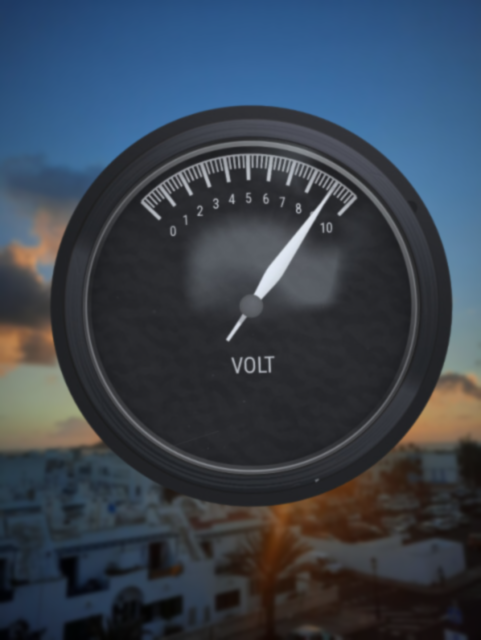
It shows 9 V
